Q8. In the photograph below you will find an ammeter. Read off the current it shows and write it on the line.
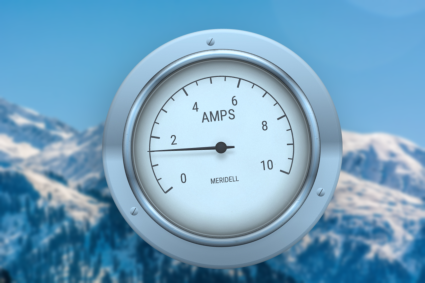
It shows 1.5 A
